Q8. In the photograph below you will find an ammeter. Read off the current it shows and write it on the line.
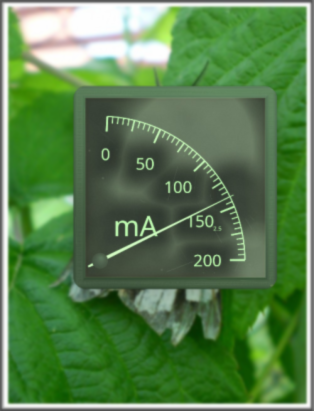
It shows 140 mA
